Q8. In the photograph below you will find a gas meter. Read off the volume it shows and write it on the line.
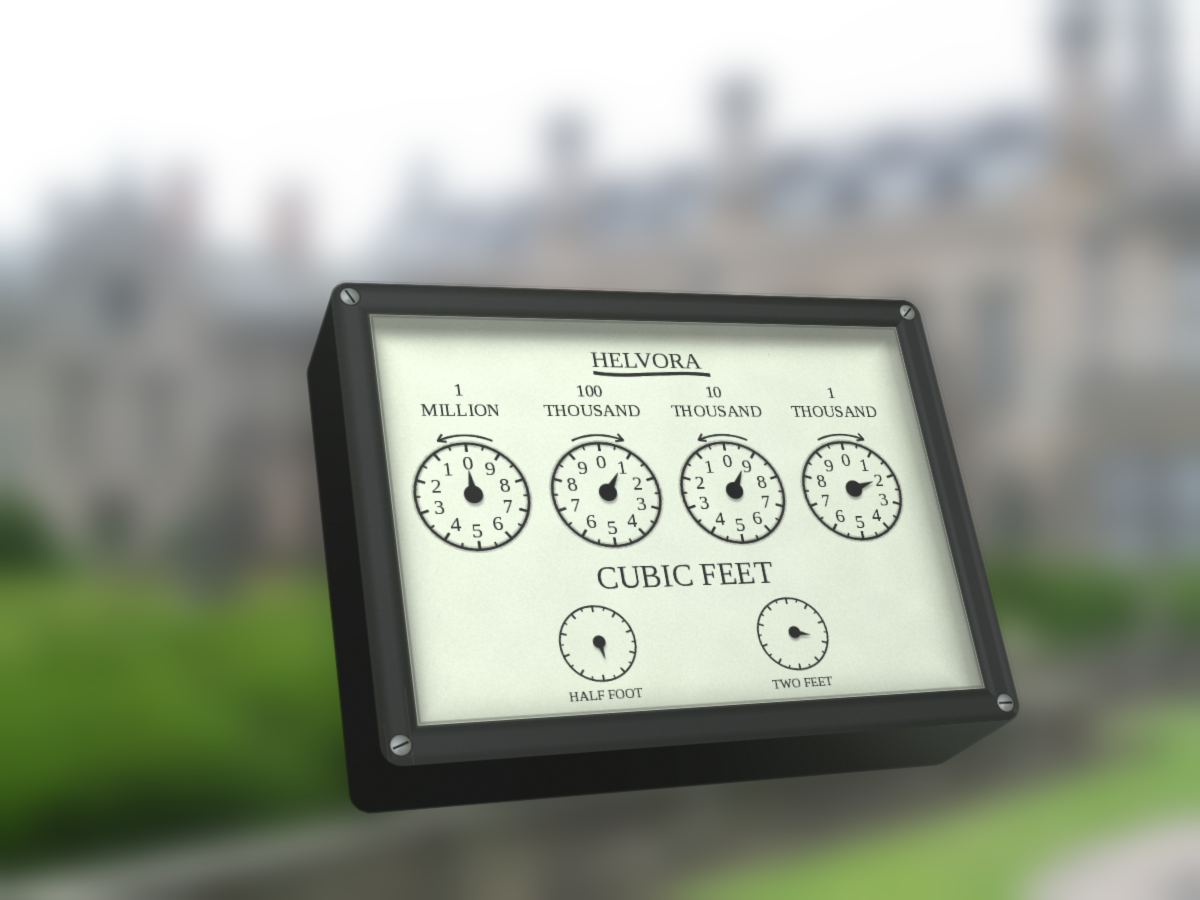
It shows 9200 ft³
